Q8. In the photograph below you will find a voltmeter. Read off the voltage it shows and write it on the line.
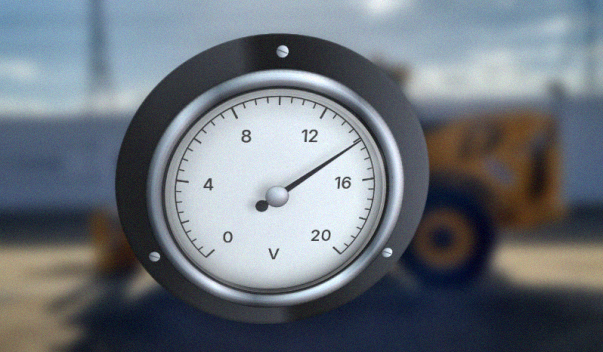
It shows 14 V
